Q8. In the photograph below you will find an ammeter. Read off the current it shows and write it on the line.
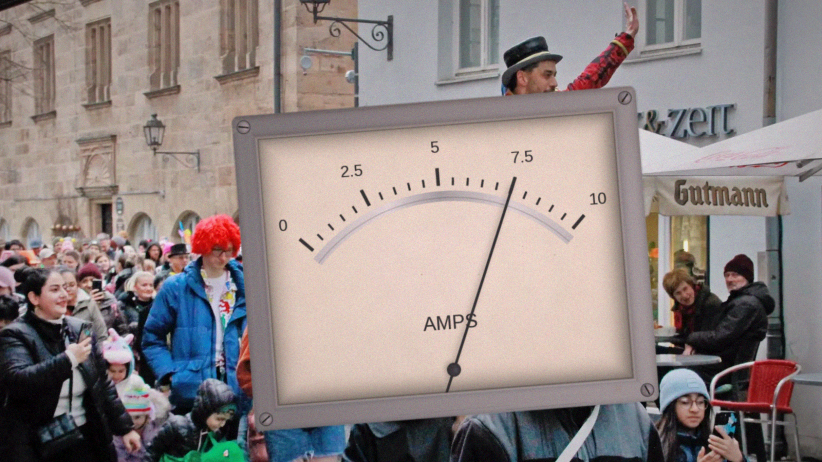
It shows 7.5 A
